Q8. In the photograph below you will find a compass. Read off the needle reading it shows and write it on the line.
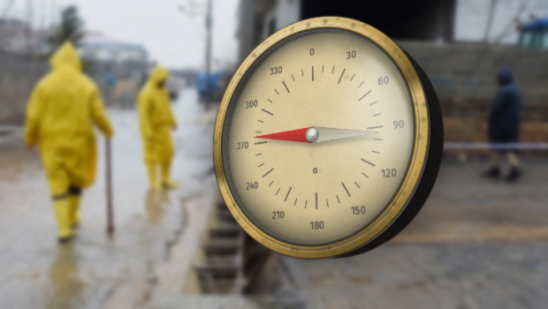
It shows 275 °
